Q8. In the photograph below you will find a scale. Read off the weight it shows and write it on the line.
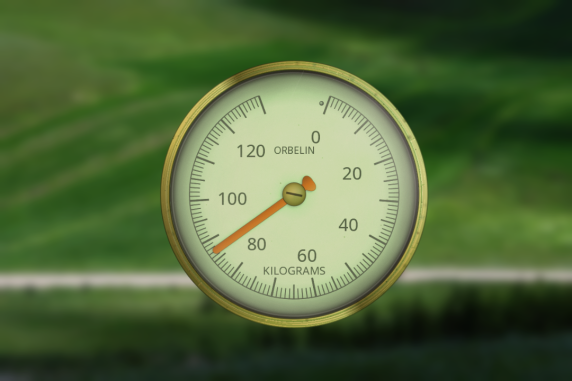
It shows 87 kg
